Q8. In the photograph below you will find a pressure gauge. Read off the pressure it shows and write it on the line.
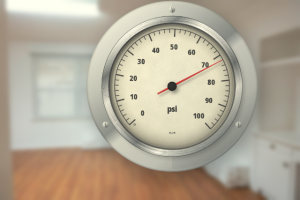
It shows 72 psi
